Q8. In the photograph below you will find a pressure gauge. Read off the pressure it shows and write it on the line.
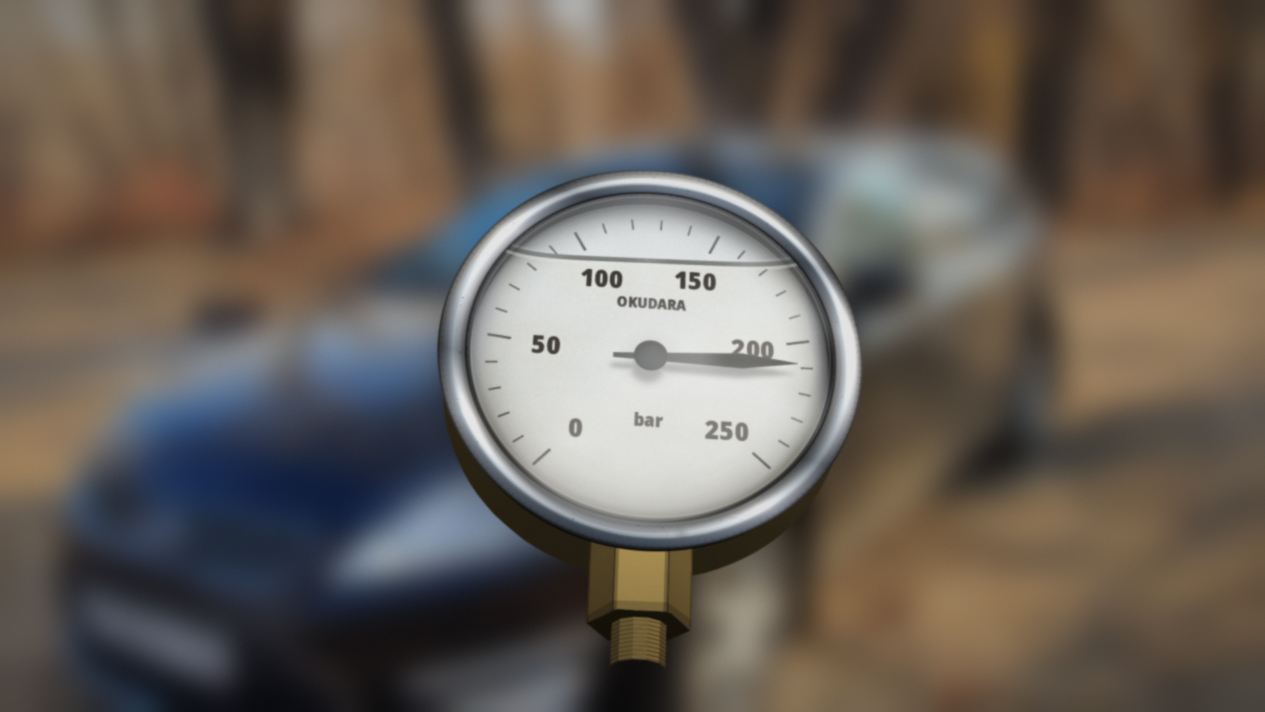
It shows 210 bar
